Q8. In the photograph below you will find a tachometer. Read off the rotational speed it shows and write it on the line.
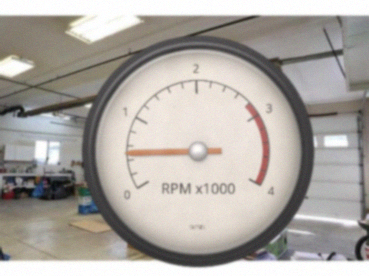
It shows 500 rpm
